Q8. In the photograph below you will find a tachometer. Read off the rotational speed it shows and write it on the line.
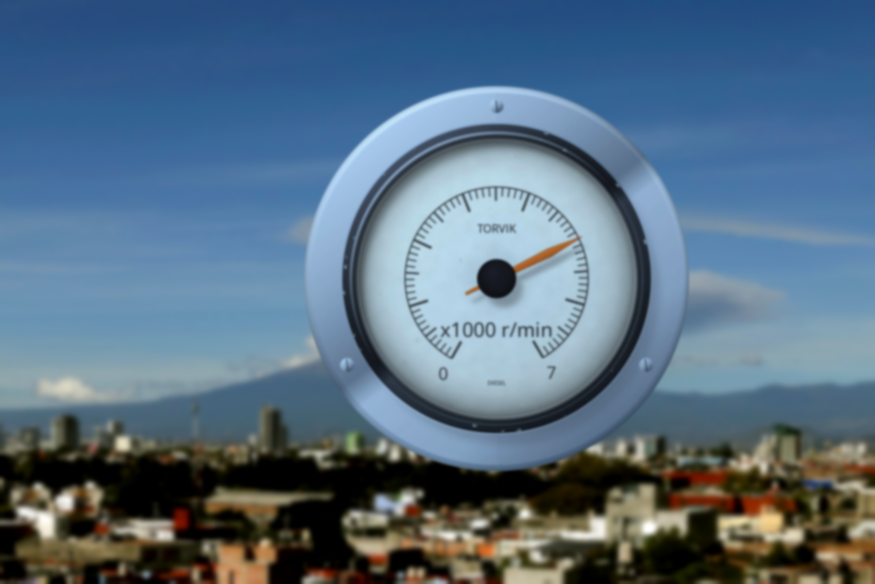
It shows 5000 rpm
